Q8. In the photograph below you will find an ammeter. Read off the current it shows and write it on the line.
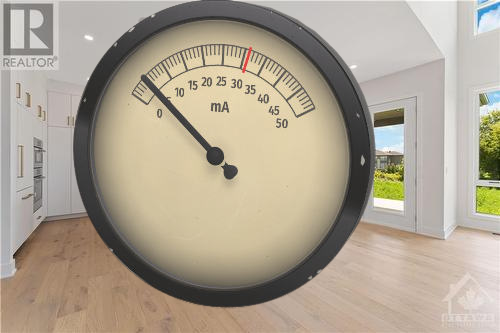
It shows 5 mA
